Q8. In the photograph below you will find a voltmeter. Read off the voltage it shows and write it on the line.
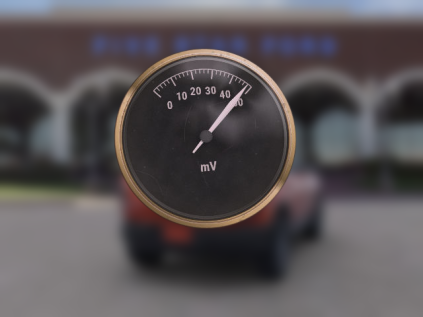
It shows 48 mV
